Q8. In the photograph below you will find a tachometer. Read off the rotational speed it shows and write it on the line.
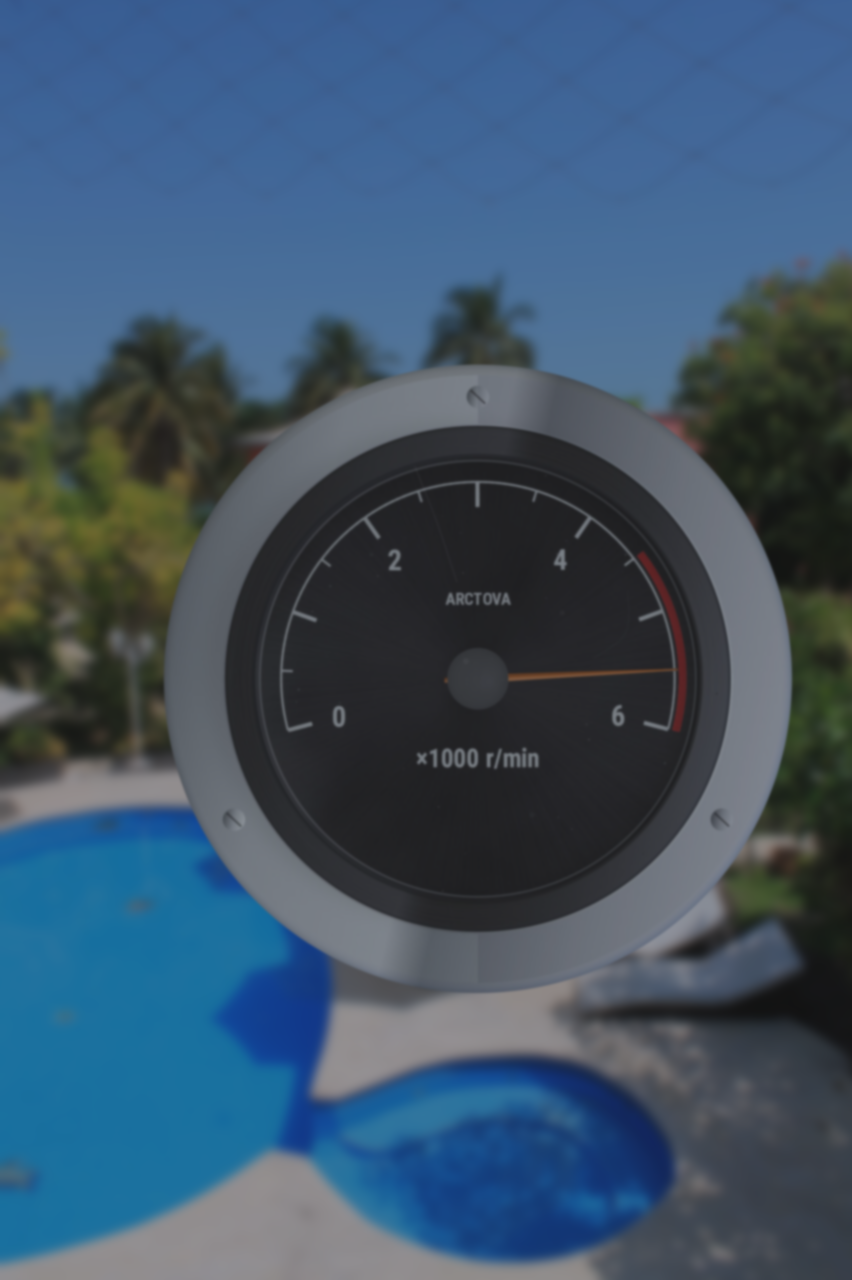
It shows 5500 rpm
